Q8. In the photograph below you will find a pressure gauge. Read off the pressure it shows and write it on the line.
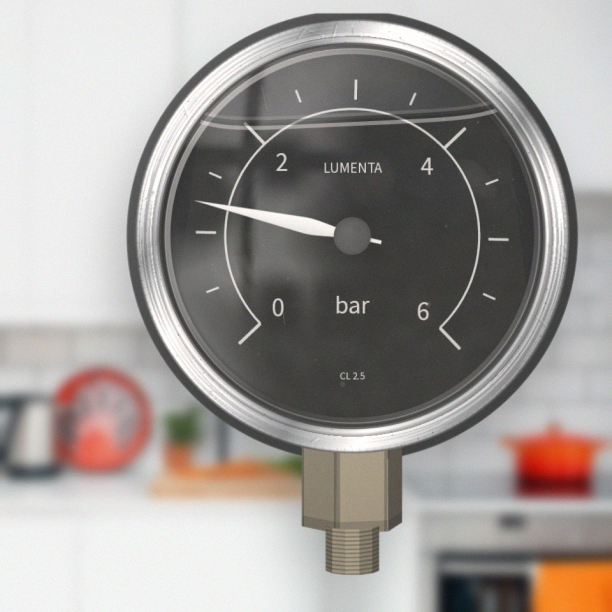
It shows 1.25 bar
